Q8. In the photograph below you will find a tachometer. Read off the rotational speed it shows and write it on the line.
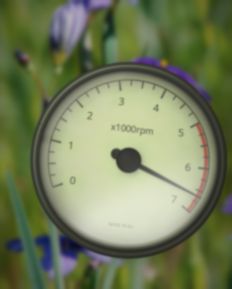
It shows 6625 rpm
